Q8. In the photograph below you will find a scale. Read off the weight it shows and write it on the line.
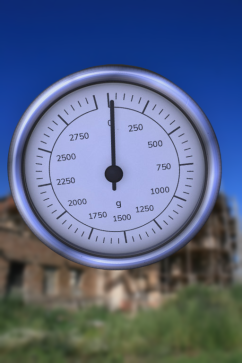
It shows 25 g
